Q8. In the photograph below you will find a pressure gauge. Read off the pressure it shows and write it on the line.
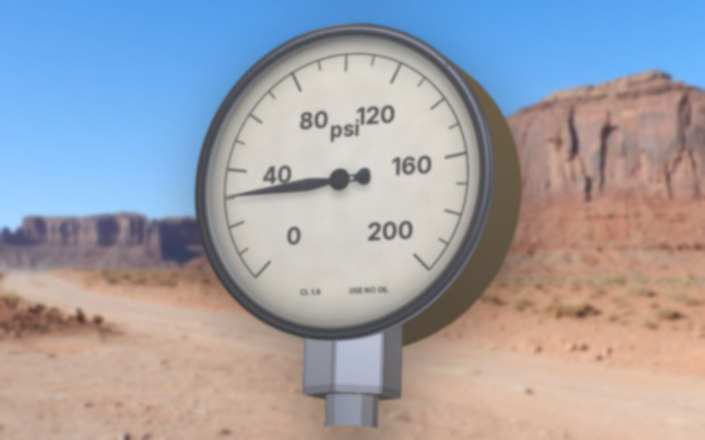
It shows 30 psi
